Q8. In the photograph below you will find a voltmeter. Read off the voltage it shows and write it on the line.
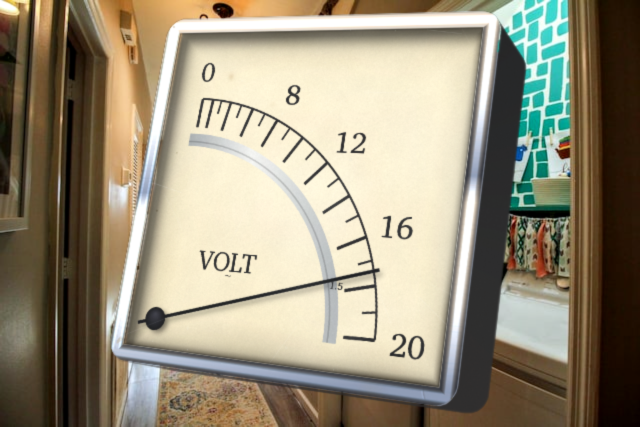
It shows 17.5 V
